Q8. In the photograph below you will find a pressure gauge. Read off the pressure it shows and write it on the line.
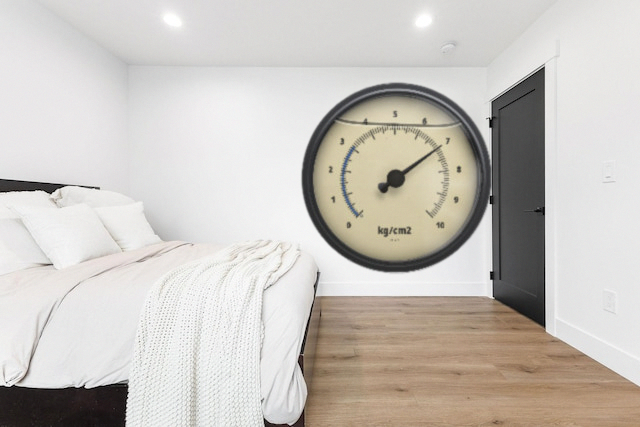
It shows 7 kg/cm²
